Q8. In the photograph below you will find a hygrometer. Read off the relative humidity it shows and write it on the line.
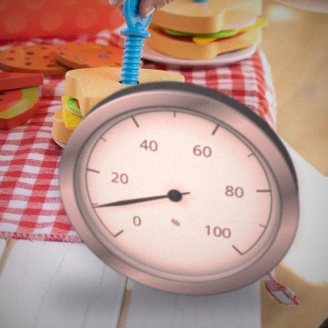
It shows 10 %
